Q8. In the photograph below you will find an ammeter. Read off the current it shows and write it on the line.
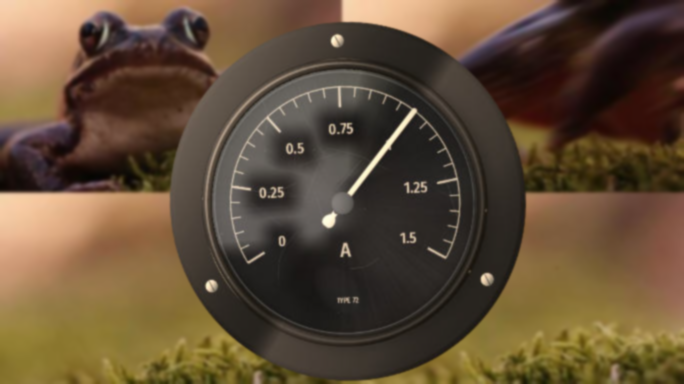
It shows 1 A
